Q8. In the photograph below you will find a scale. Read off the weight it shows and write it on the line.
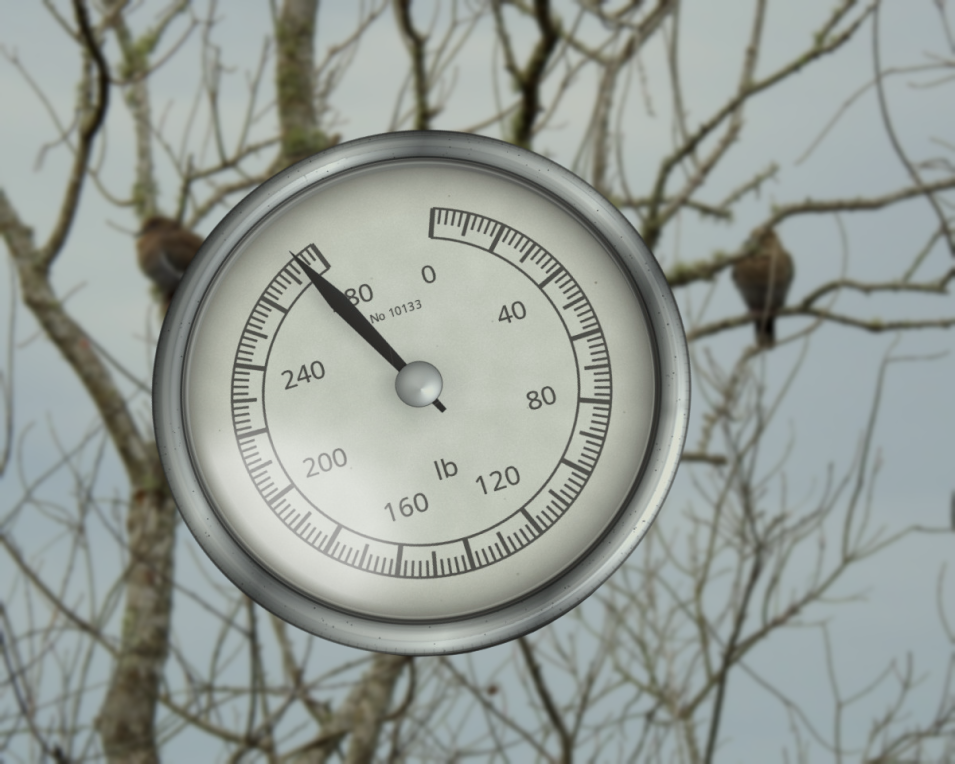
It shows 274 lb
